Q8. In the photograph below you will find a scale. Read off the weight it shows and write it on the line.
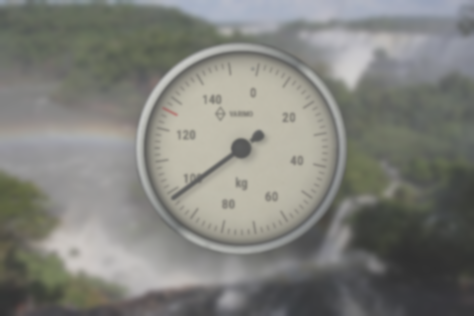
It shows 98 kg
